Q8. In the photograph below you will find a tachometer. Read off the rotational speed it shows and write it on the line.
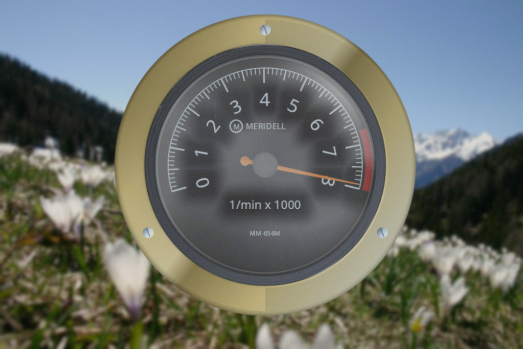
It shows 7900 rpm
